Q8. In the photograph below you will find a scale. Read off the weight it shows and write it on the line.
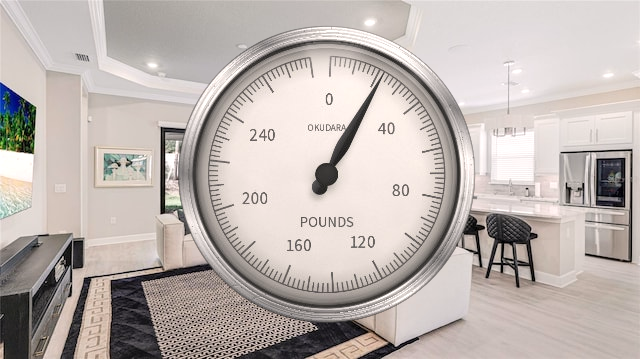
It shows 22 lb
